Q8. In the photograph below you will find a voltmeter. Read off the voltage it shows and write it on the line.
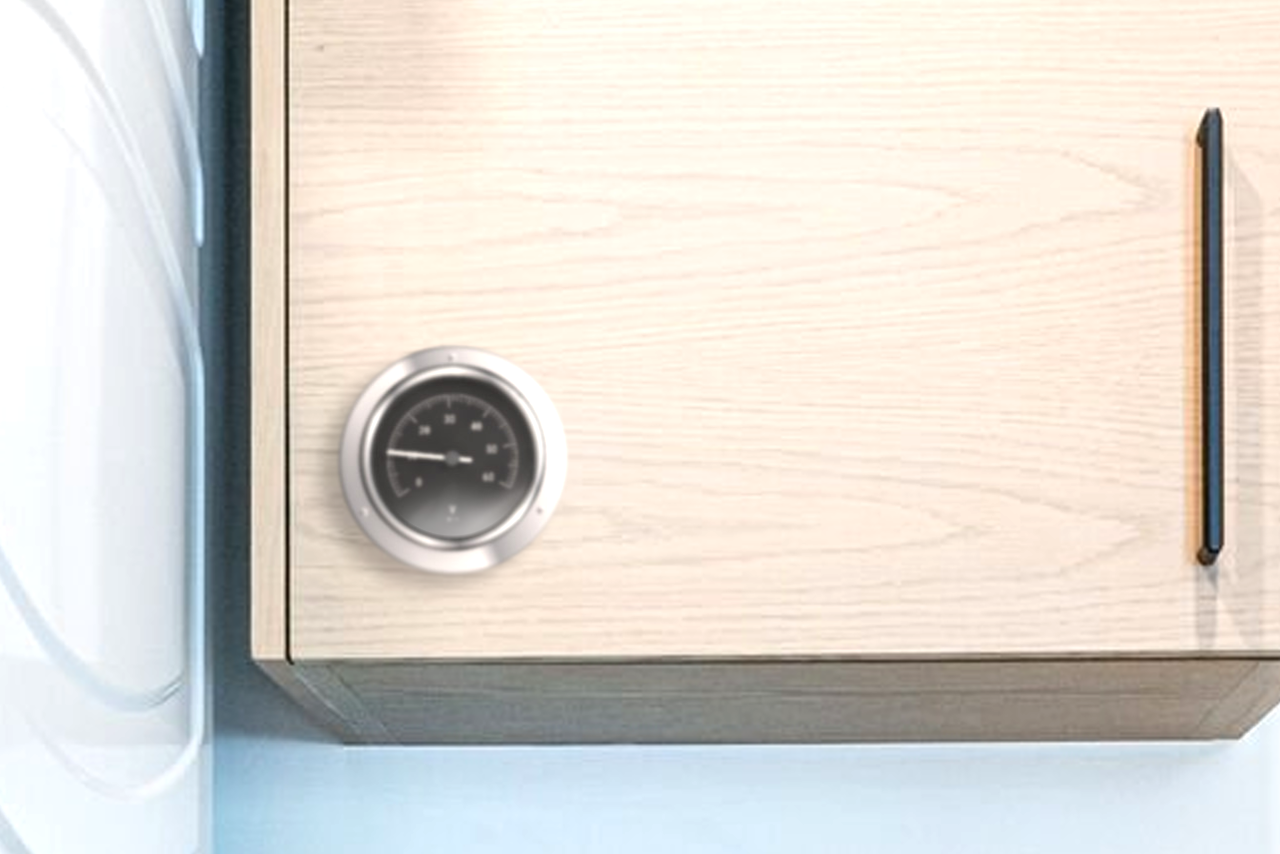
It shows 10 V
